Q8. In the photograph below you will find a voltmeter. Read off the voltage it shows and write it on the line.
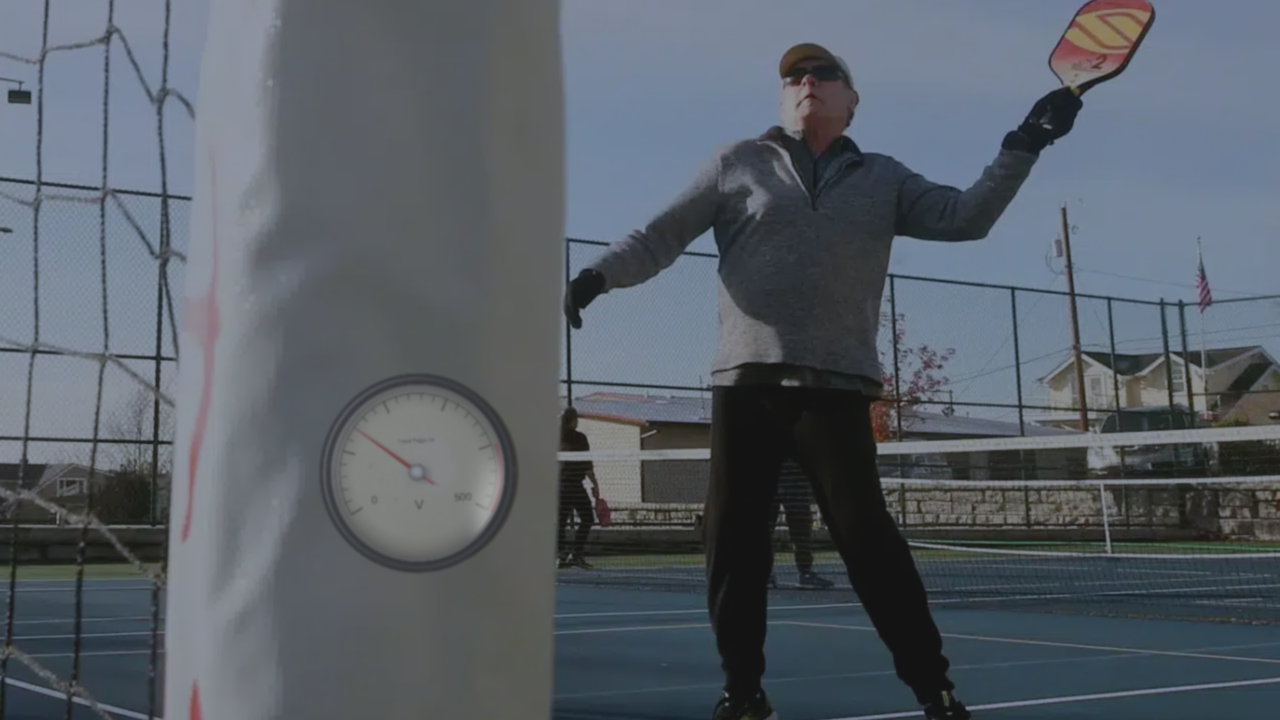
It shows 140 V
